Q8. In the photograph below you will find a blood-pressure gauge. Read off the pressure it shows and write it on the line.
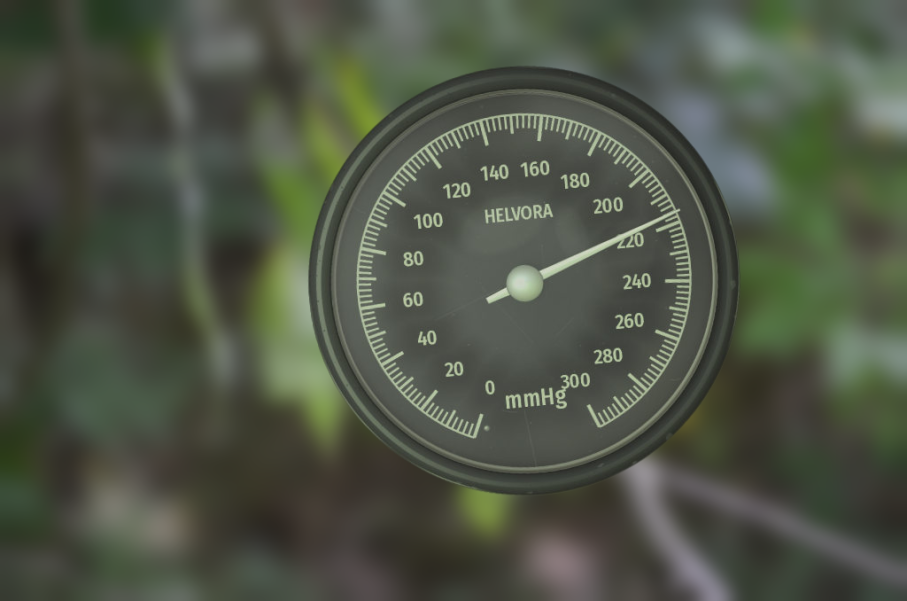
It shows 216 mmHg
